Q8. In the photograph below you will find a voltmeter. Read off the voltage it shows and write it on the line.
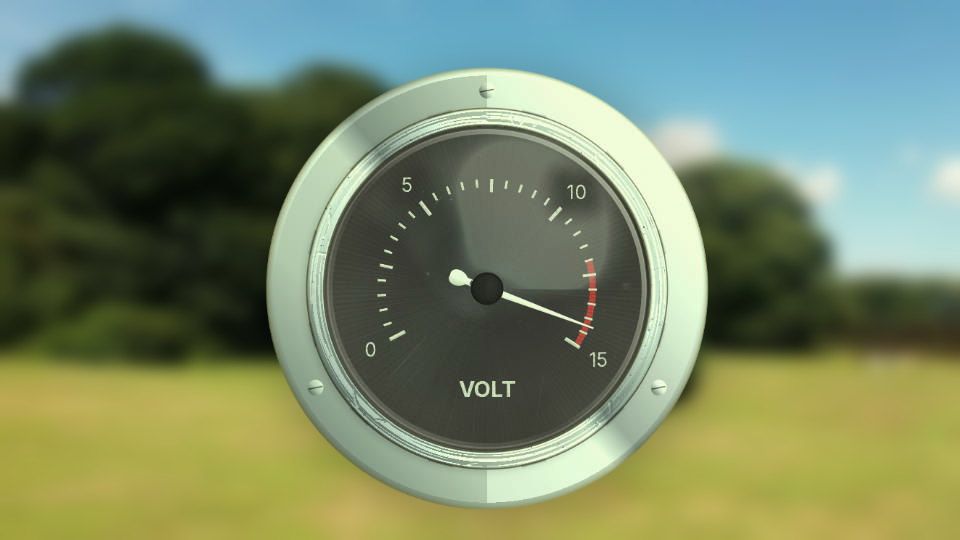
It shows 14.25 V
